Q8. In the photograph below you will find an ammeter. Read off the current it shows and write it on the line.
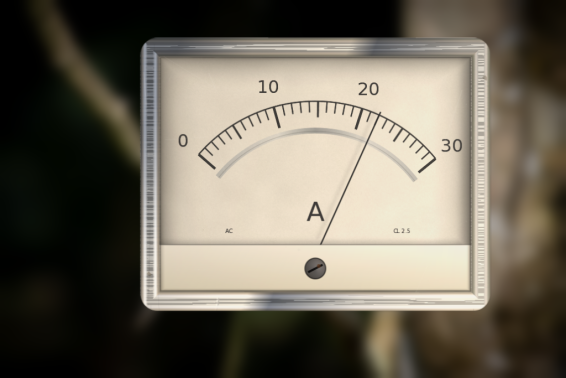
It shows 22 A
